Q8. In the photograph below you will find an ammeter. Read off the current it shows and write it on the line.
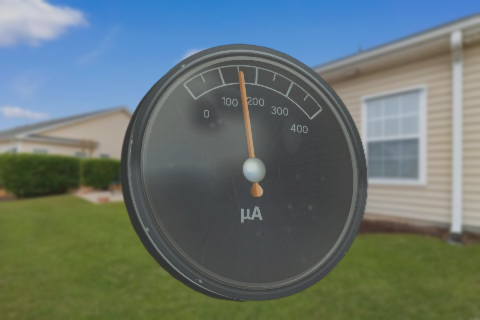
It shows 150 µA
